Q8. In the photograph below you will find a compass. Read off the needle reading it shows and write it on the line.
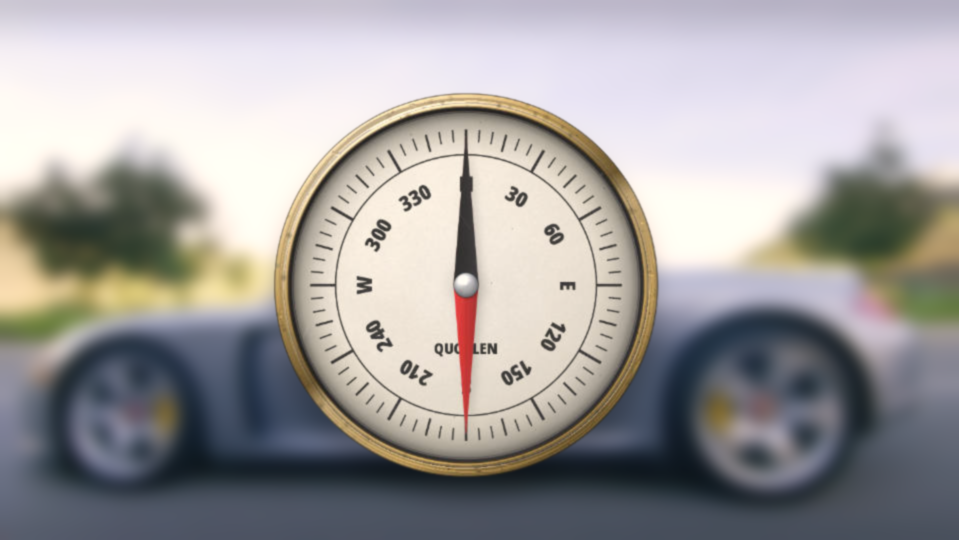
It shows 180 °
